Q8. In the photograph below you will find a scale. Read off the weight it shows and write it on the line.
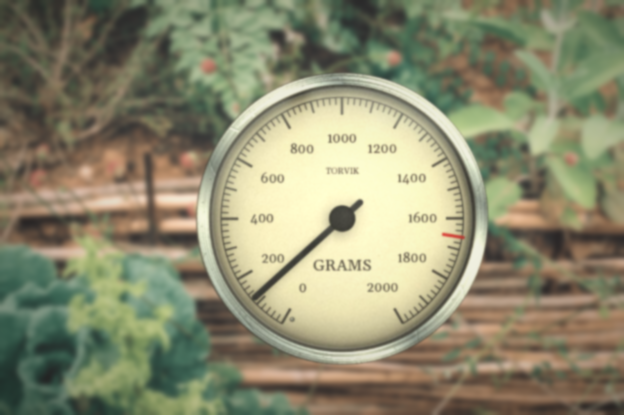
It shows 120 g
